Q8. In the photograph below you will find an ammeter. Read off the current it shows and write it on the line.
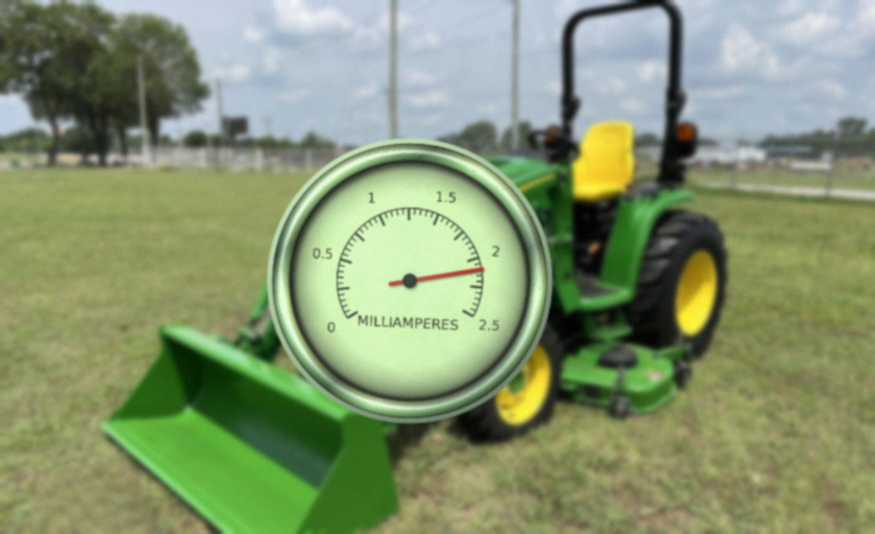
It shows 2.1 mA
